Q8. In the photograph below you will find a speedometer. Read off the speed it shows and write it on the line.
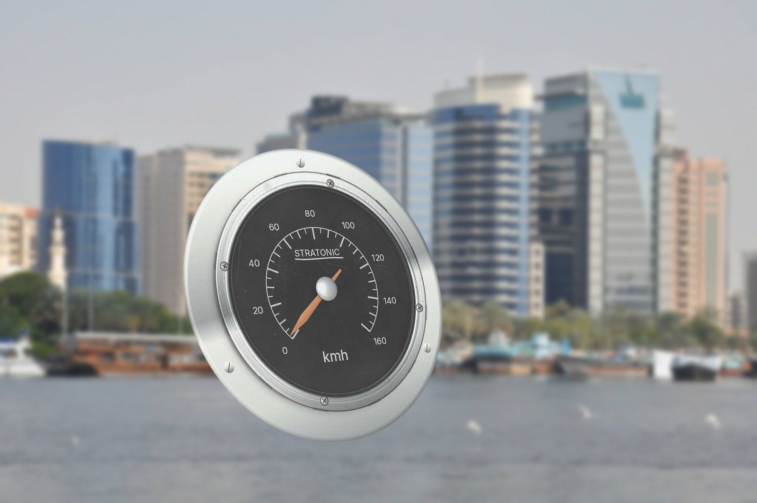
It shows 2.5 km/h
